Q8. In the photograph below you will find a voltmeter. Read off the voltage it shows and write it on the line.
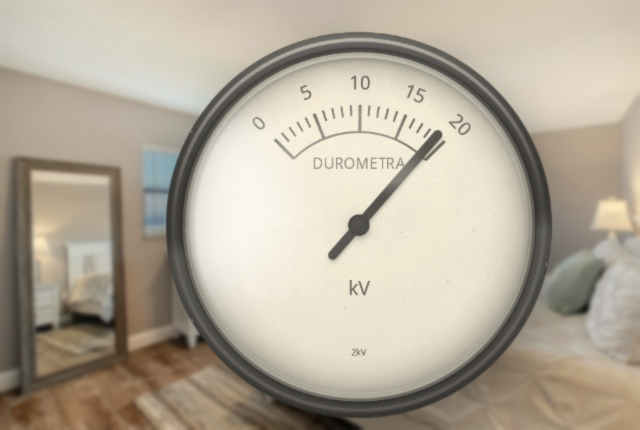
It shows 19 kV
